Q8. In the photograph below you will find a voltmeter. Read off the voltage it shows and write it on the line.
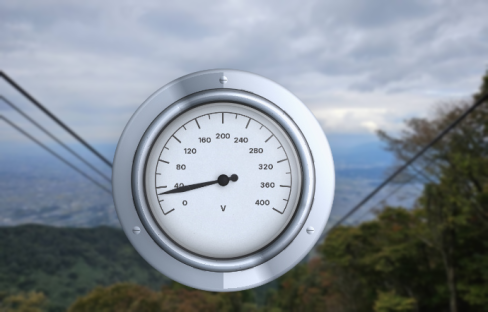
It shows 30 V
